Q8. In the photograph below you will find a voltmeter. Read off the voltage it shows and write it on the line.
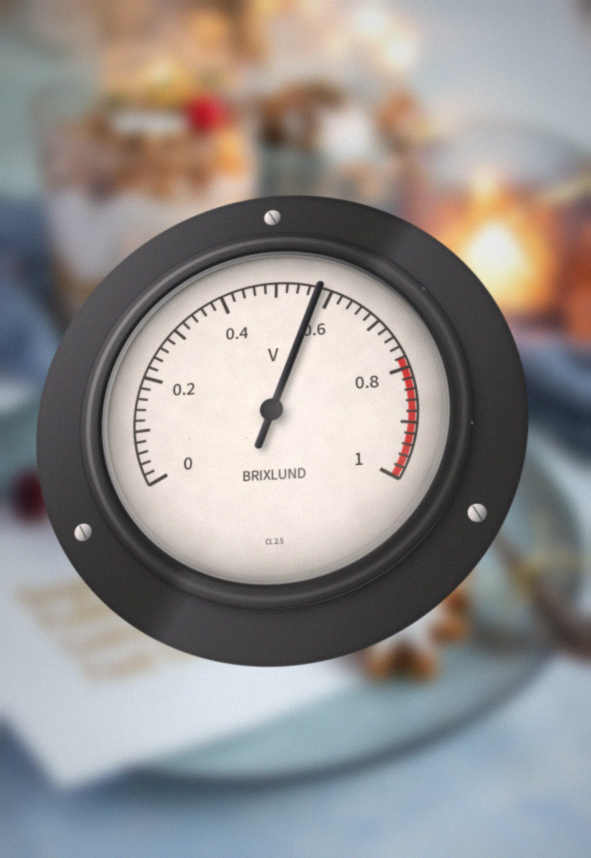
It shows 0.58 V
